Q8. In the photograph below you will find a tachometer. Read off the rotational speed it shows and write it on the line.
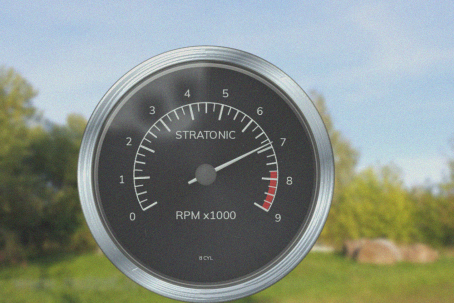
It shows 6875 rpm
